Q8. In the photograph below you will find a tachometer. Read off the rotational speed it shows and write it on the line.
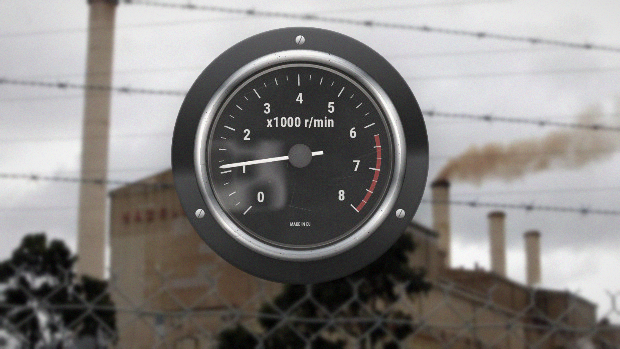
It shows 1125 rpm
